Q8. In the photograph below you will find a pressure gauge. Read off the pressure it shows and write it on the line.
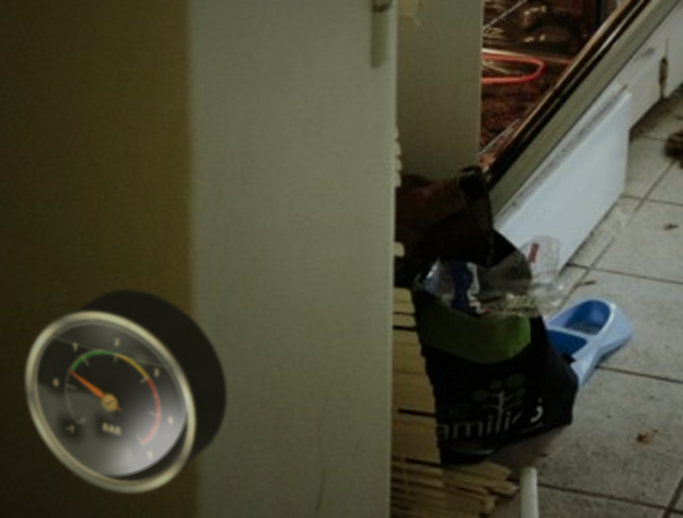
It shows 0.5 bar
